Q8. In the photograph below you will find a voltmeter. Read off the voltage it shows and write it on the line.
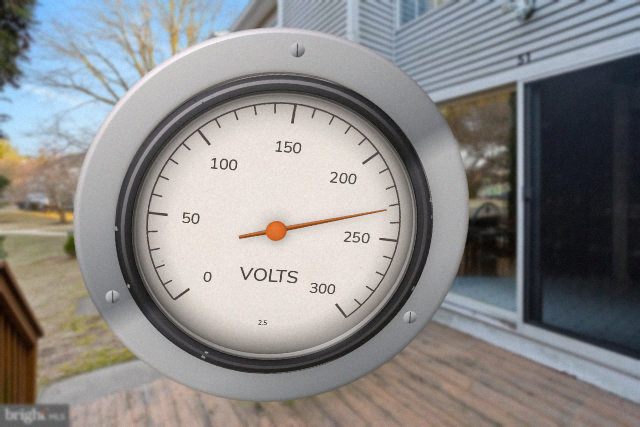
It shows 230 V
